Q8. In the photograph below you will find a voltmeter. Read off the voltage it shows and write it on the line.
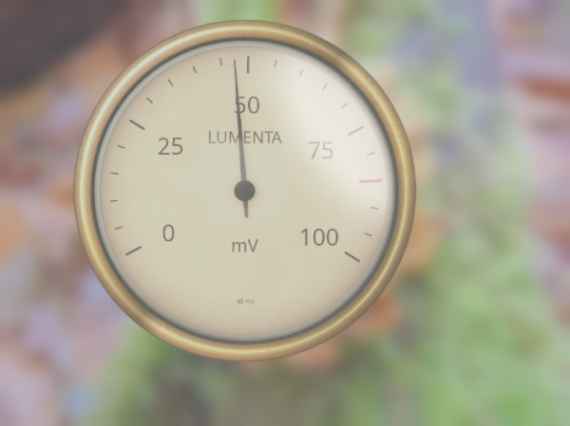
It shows 47.5 mV
